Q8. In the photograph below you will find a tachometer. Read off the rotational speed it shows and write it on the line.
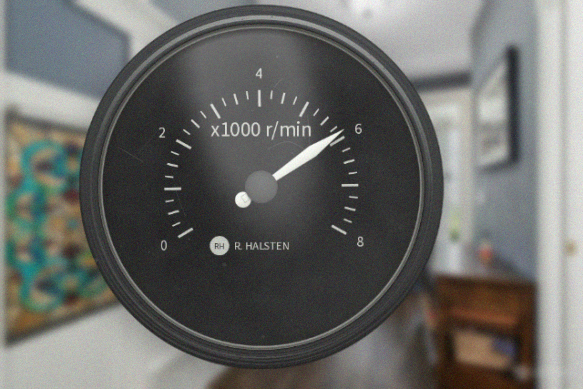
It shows 5875 rpm
